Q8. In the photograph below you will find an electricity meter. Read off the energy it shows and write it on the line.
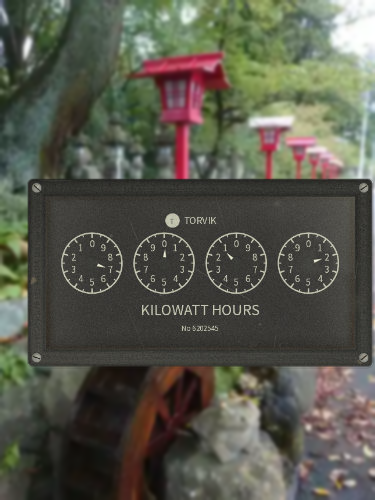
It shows 7012 kWh
